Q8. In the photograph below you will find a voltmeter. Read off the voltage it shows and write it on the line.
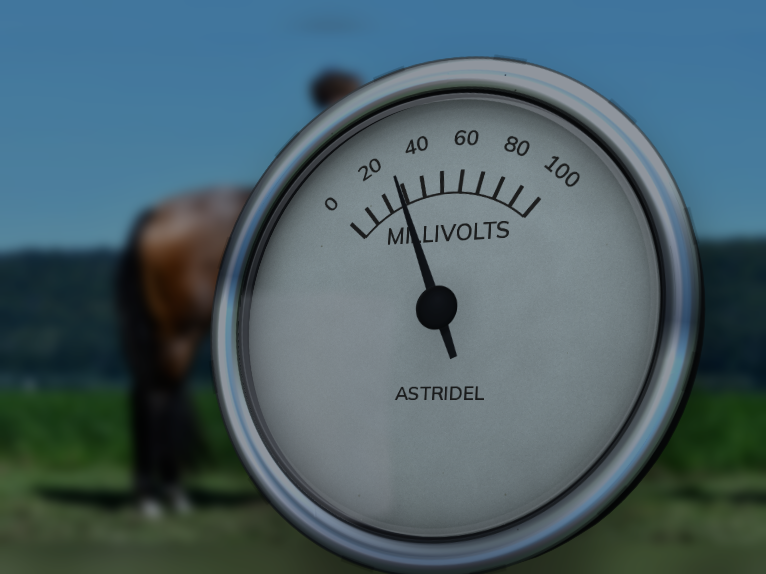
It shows 30 mV
